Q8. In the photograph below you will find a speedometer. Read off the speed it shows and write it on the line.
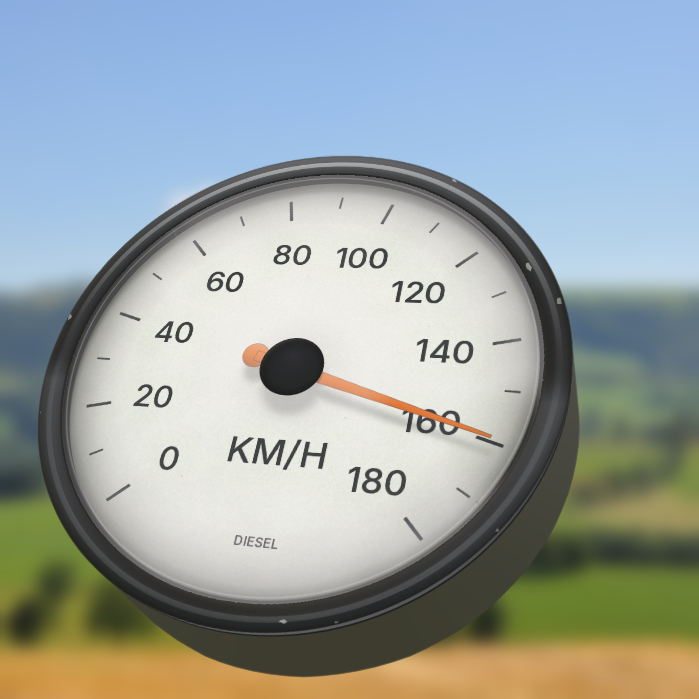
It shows 160 km/h
